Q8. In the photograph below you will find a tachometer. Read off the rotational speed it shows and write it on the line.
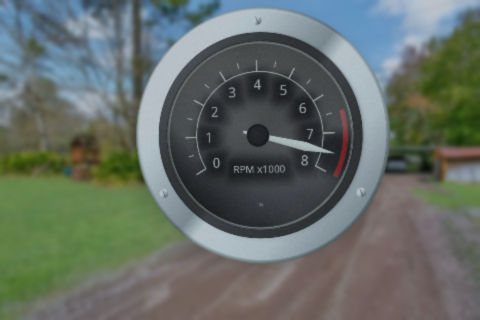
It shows 7500 rpm
